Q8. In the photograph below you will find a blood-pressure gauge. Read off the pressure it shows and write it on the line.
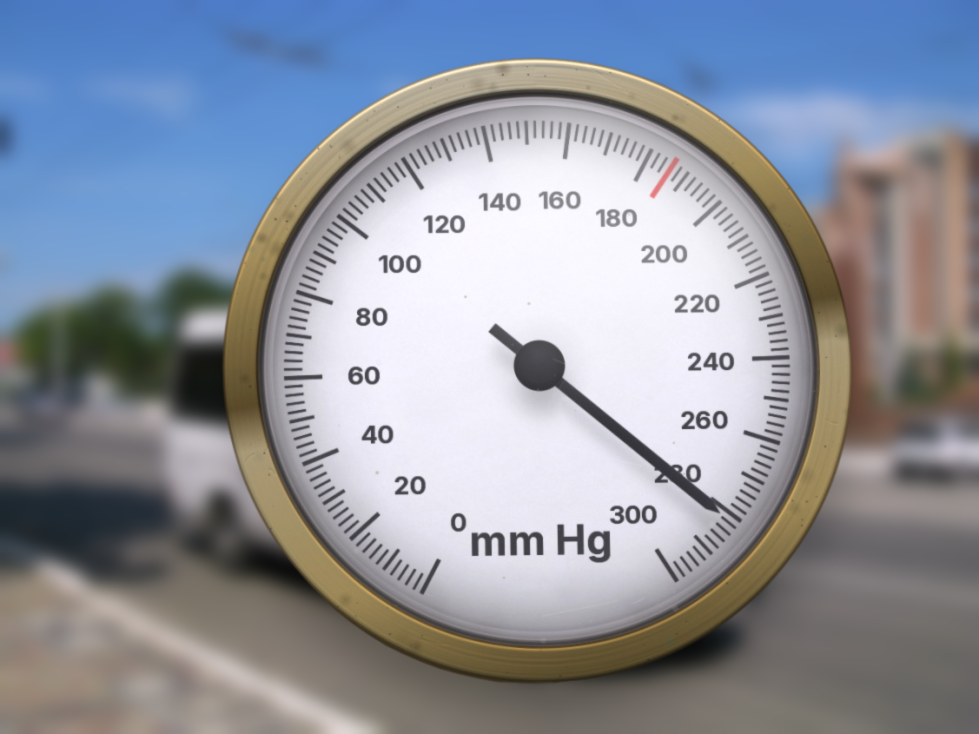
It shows 282 mmHg
